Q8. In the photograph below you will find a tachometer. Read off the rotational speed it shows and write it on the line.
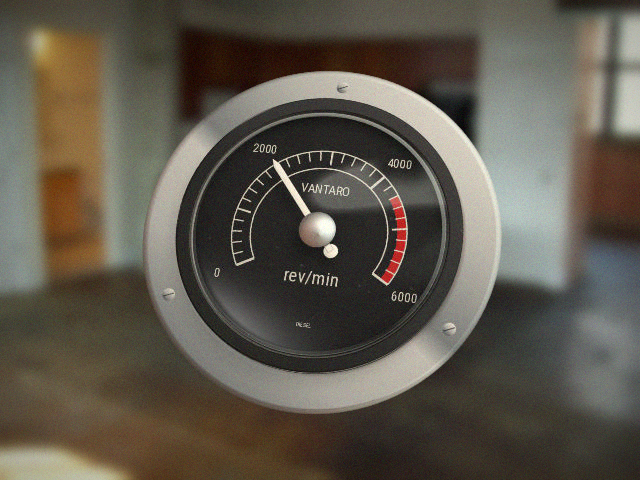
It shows 2000 rpm
